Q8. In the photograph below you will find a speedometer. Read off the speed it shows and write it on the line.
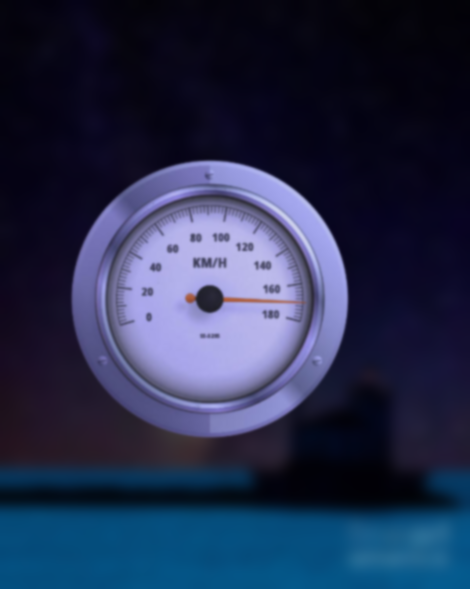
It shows 170 km/h
